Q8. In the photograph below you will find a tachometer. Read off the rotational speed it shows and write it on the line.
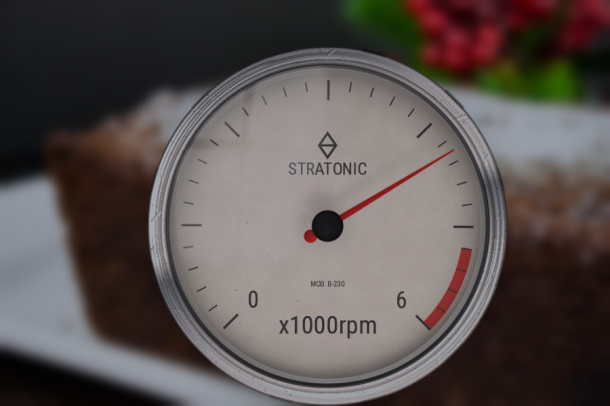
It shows 4300 rpm
